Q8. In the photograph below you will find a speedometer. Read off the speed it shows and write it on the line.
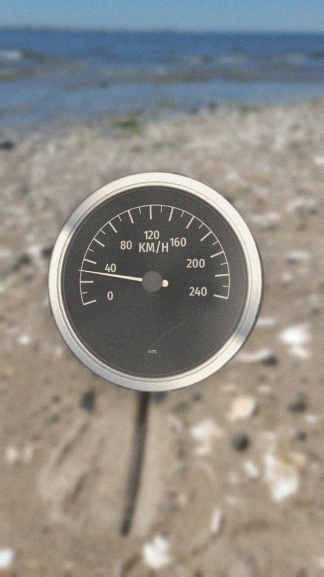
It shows 30 km/h
